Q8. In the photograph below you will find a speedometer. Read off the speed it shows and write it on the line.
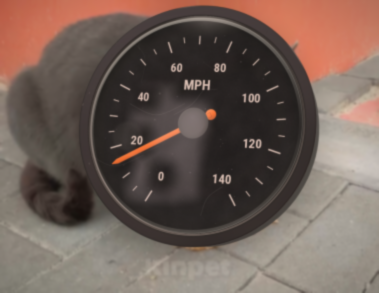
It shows 15 mph
